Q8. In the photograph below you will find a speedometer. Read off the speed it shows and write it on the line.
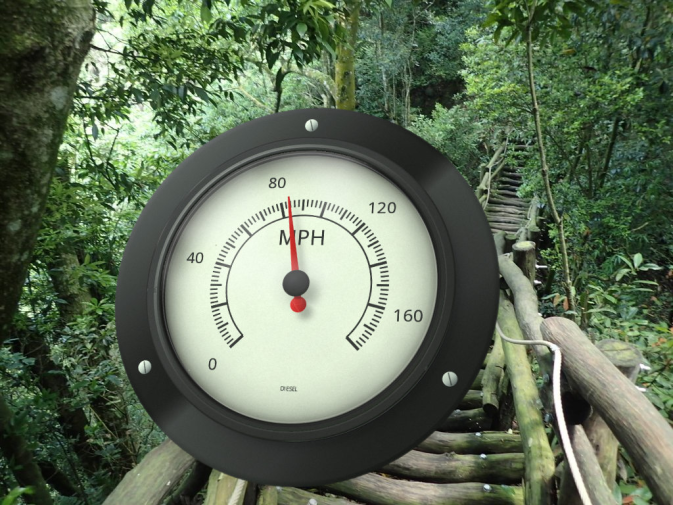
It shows 84 mph
